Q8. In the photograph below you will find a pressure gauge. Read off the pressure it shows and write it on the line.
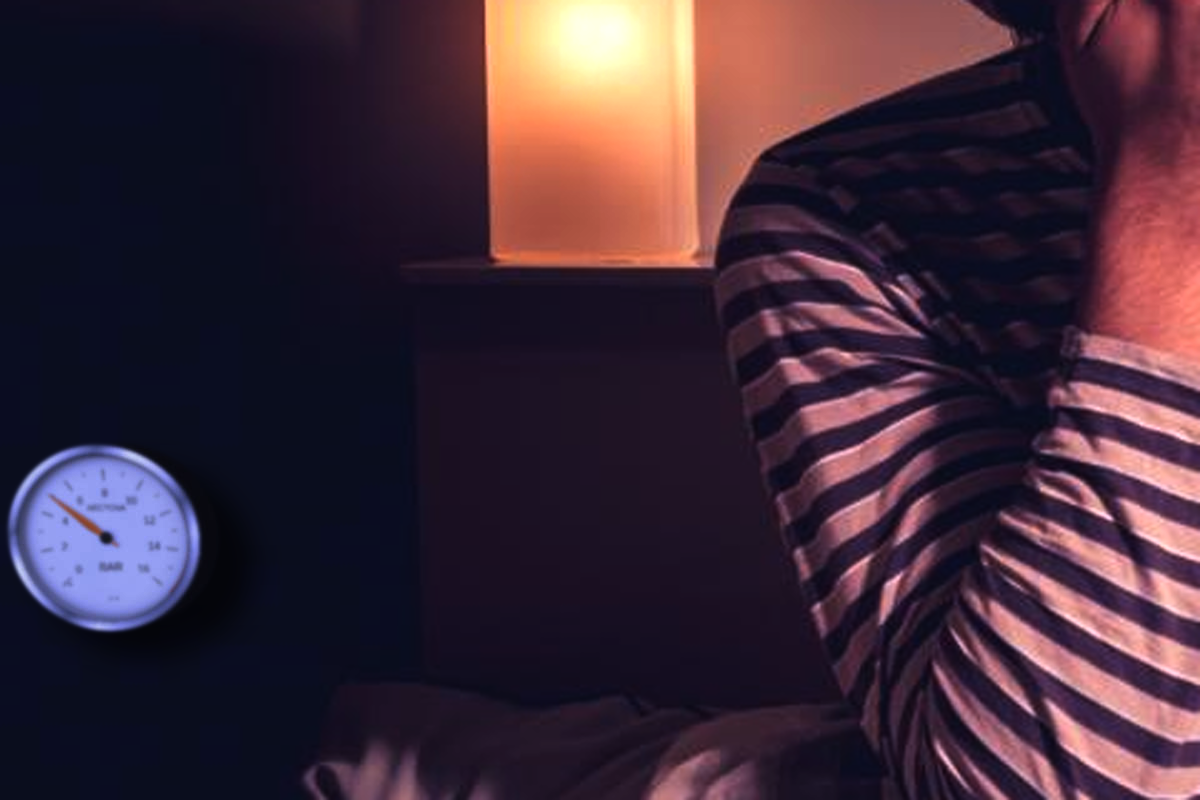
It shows 5 bar
